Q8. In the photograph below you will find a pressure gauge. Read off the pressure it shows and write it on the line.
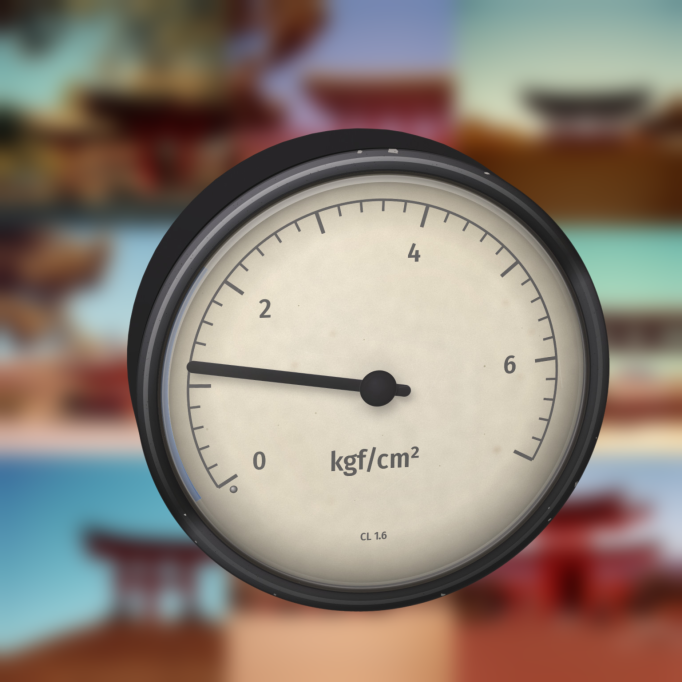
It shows 1.2 kg/cm²
